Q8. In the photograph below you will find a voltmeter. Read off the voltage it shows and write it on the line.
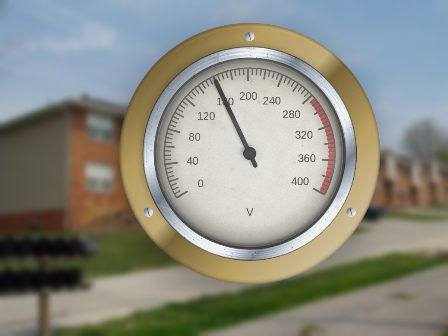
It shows 160 V
